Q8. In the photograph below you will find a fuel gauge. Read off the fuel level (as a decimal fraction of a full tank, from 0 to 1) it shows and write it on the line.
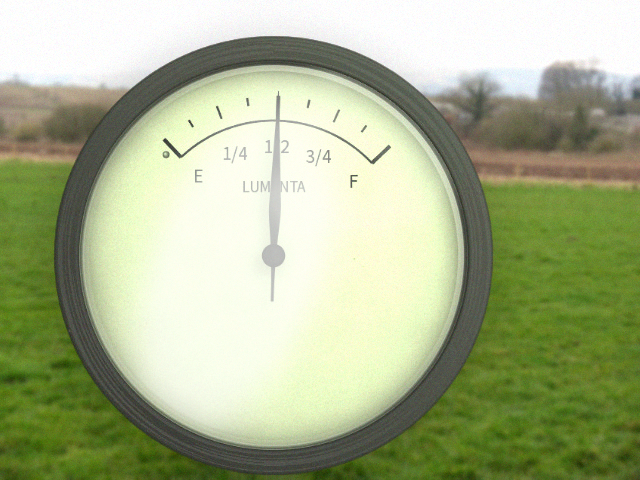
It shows 0.5
